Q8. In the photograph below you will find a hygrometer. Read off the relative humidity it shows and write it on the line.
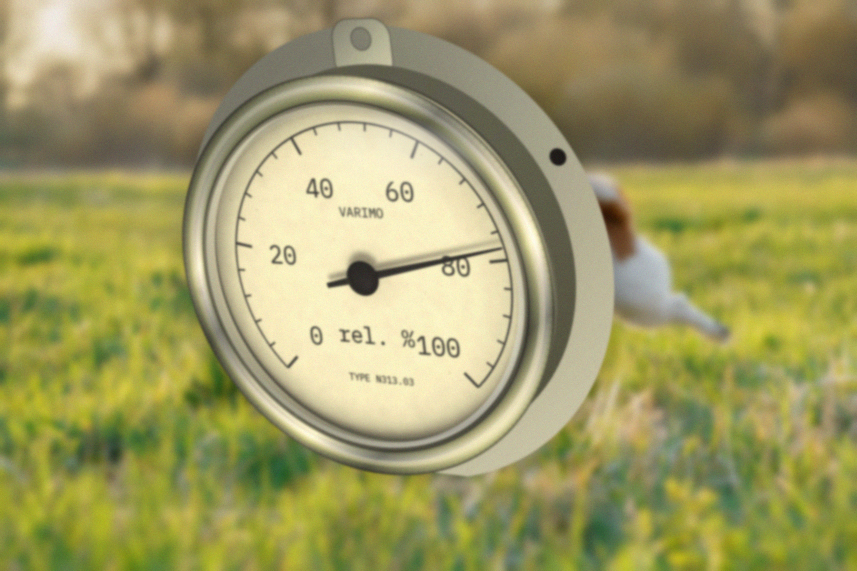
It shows 78 %
